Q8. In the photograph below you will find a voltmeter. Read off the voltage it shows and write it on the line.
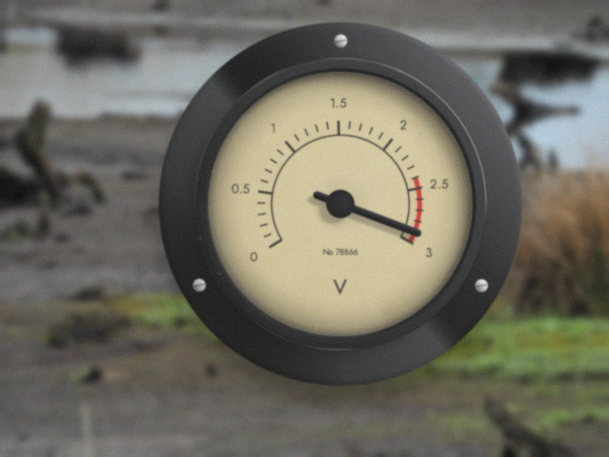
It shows 2.9 V
